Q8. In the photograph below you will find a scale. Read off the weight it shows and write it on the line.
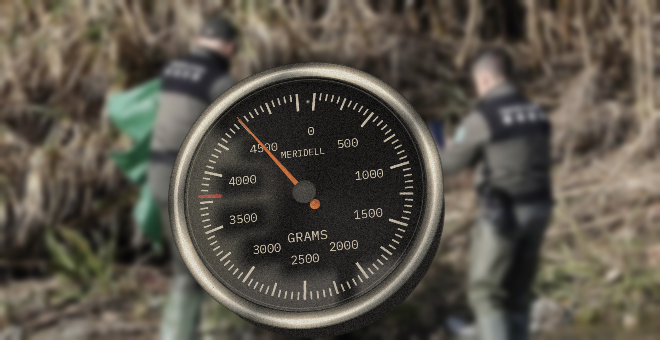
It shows 4500 g
